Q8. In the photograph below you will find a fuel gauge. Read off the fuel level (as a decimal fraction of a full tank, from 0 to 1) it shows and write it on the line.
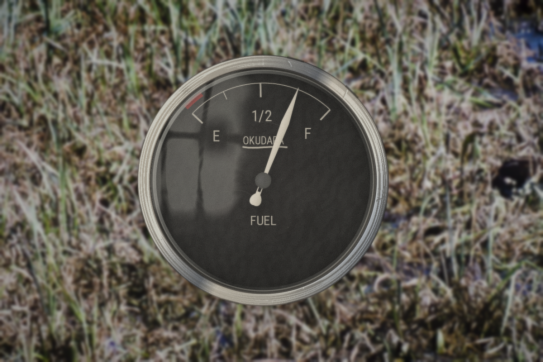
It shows 0.75
